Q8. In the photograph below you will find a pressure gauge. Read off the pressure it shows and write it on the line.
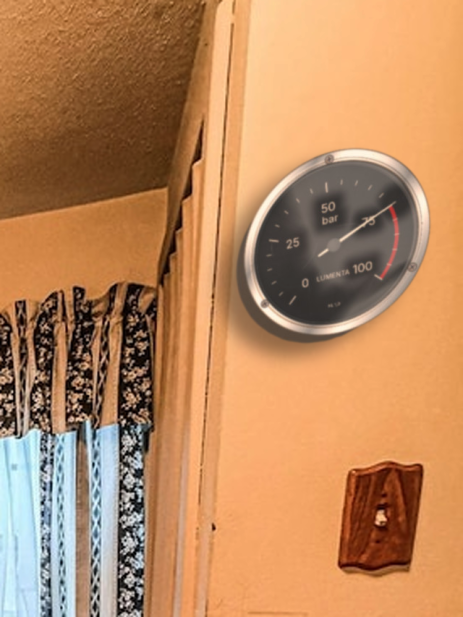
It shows 75 bar
